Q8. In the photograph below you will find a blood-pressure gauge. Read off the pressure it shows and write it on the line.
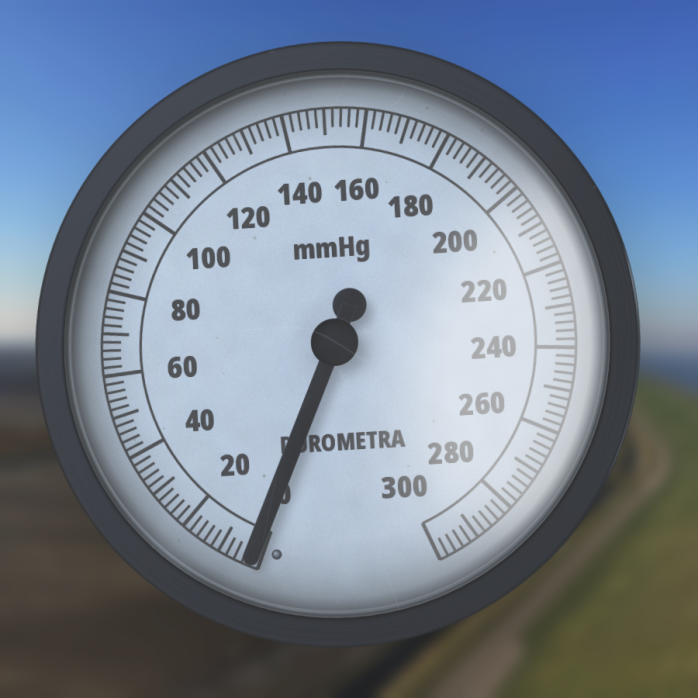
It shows 2 mmHg
